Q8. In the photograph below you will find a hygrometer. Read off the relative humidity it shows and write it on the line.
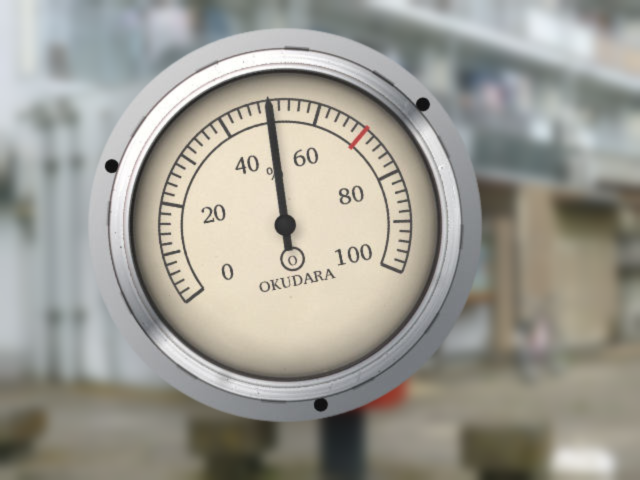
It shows 50 %
